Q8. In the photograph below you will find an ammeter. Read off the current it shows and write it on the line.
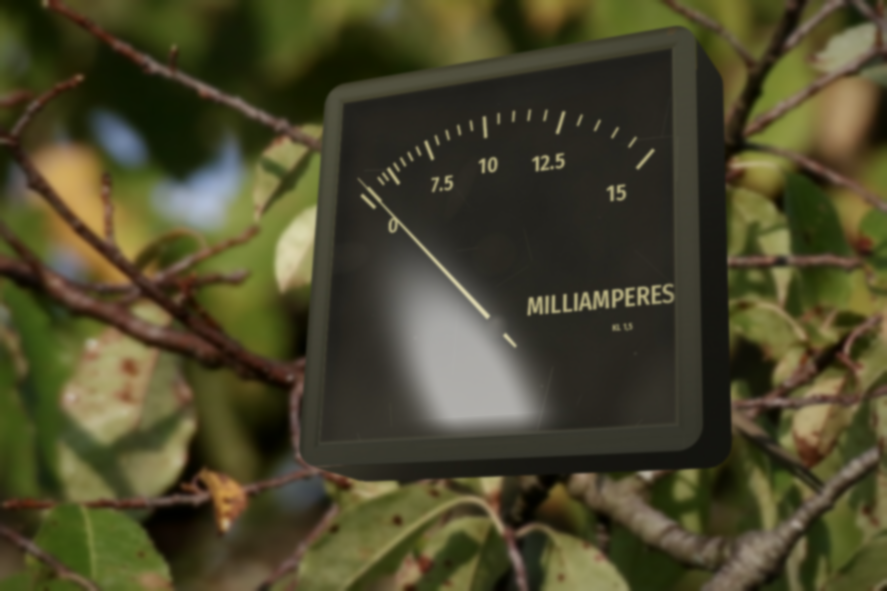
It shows 2.5 mA
